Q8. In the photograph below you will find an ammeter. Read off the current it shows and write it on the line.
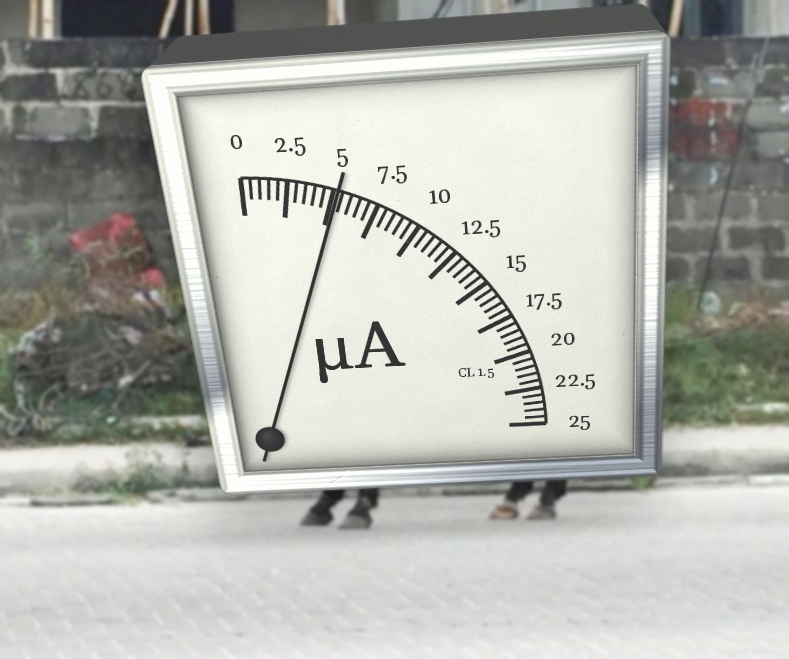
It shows 5.25 µA
